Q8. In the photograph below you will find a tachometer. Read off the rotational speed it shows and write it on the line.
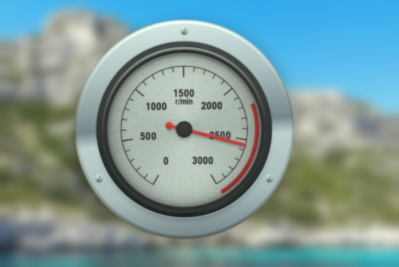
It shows 2550 rpm
